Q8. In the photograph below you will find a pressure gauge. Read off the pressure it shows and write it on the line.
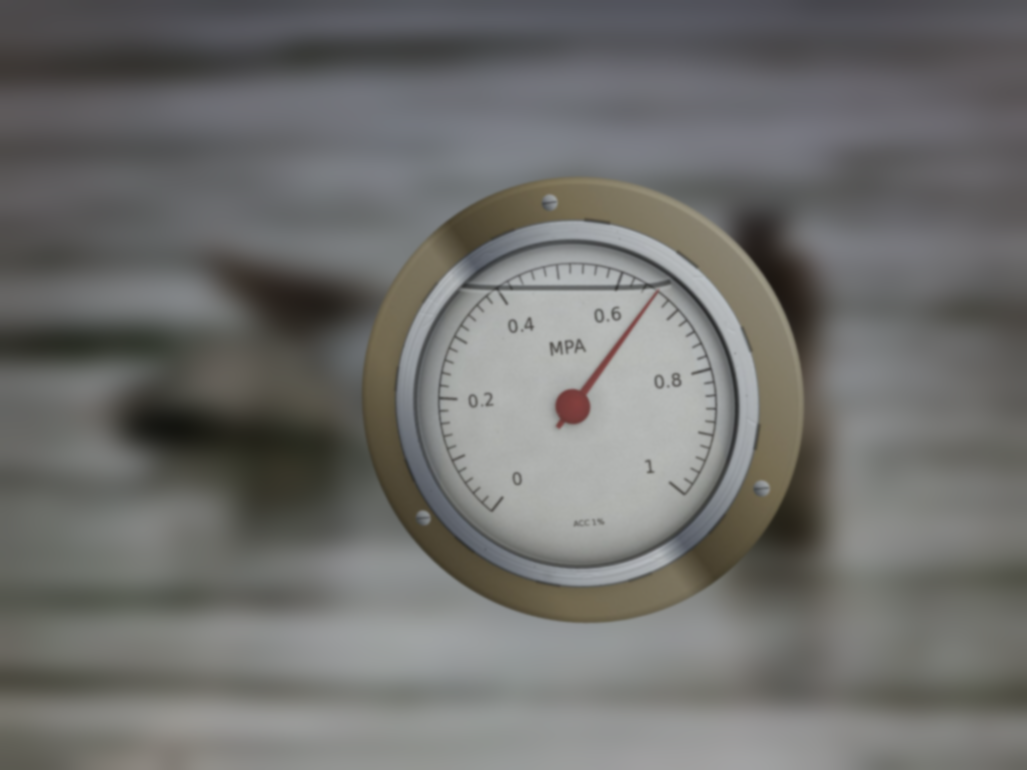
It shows 0.66 MPa
